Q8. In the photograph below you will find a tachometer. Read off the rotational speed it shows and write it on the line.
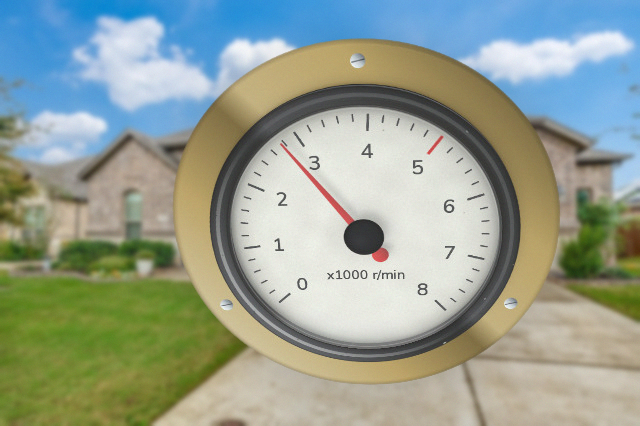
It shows 2800 rpm
